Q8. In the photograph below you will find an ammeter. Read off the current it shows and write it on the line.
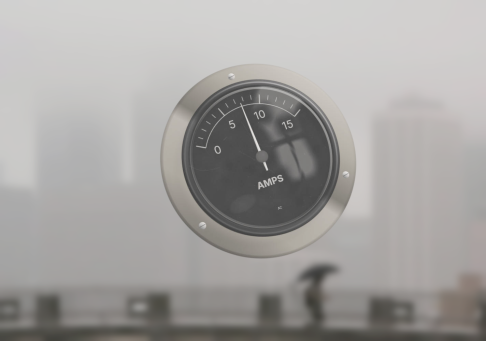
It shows 7.5 A
